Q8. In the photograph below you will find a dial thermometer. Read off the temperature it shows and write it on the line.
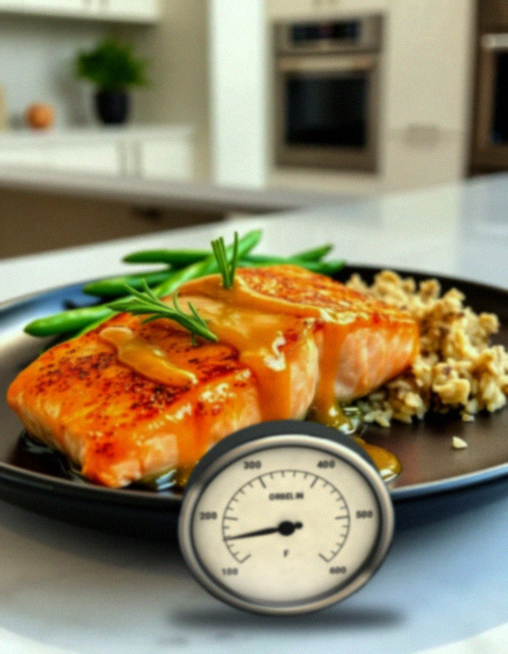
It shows 160 °F
